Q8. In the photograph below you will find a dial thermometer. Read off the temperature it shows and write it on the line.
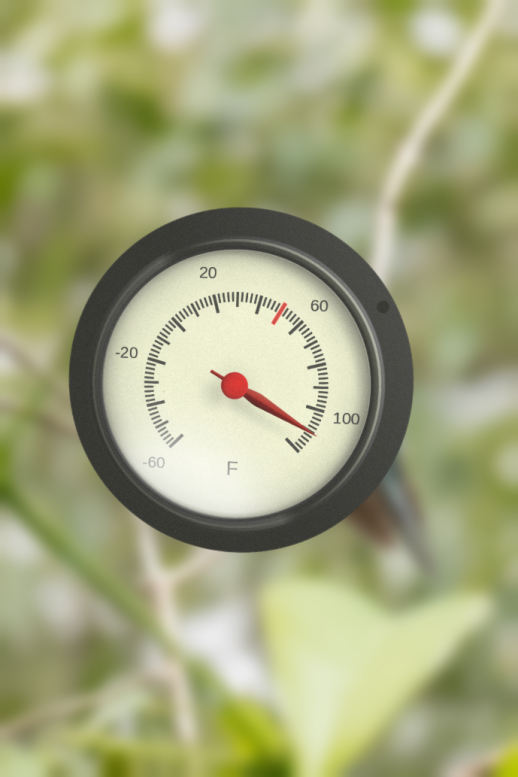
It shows 110 °F
